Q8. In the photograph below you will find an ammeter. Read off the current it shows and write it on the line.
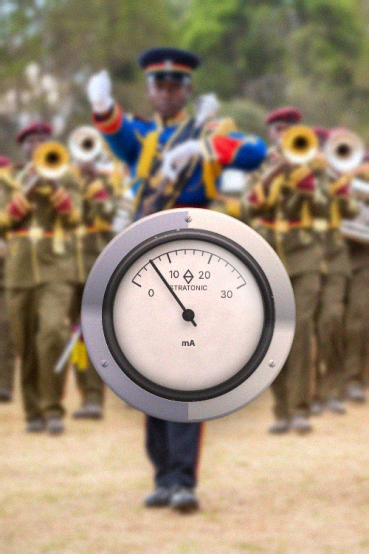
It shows 6 mA
